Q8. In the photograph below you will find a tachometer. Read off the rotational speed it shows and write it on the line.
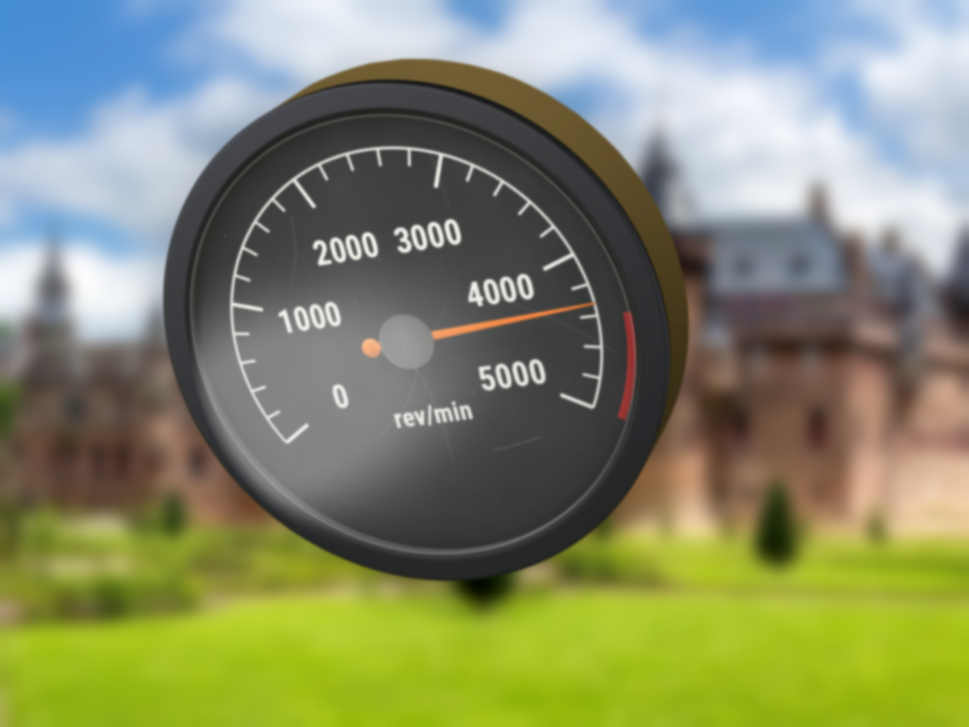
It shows 4300 rpm
